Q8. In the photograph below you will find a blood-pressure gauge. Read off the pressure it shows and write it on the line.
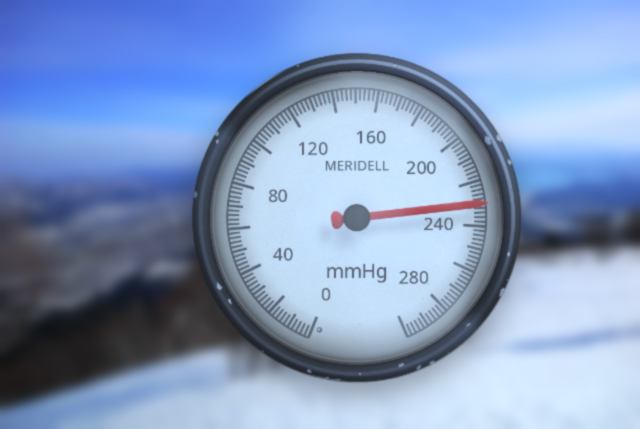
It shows 230 mmHg
